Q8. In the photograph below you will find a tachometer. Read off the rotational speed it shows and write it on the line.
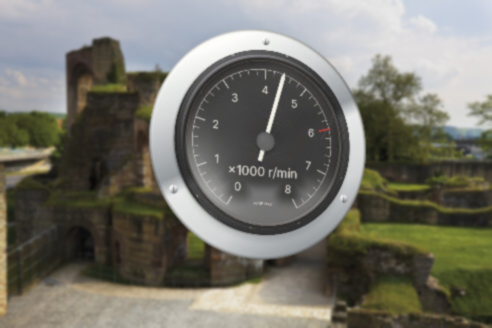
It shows 4400 rpm
